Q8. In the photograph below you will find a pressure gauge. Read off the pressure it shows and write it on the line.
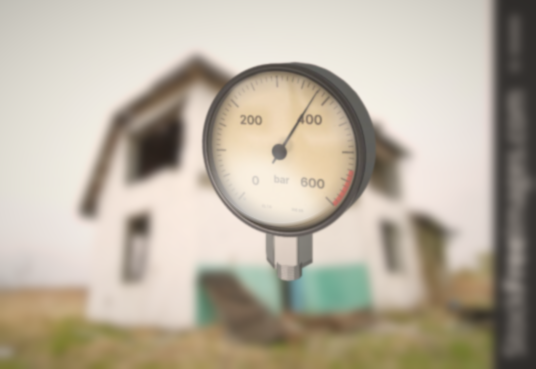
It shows 380 bar
